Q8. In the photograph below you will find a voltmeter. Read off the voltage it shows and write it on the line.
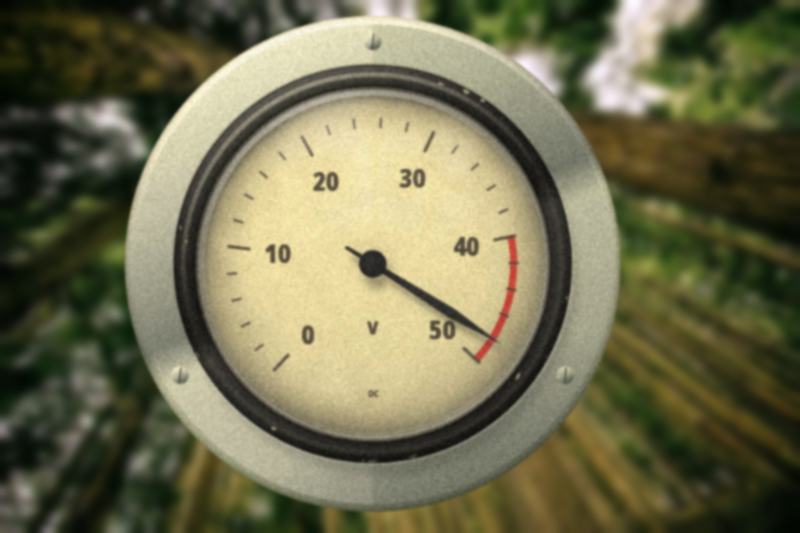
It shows 48 V
